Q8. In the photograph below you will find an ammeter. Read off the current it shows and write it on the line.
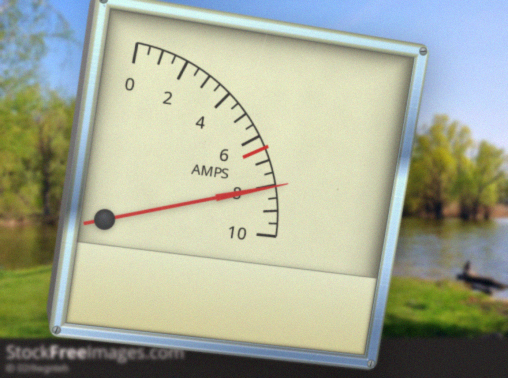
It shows 8 A
